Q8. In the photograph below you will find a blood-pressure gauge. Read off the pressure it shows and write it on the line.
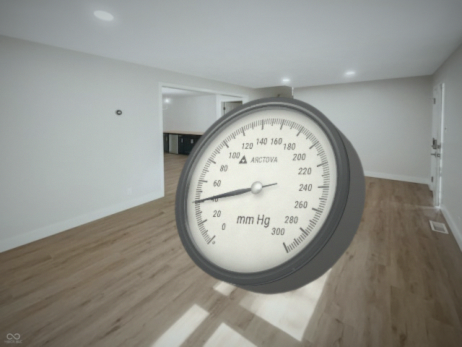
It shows 40 mmHg
